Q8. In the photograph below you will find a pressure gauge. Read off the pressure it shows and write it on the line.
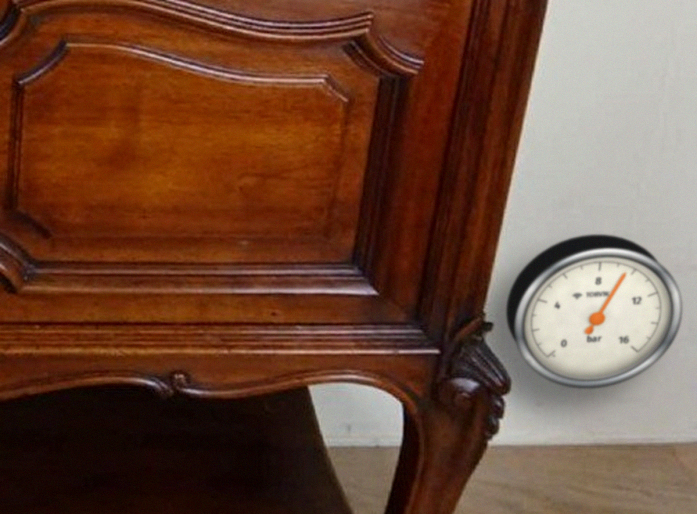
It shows 9.5 bar
